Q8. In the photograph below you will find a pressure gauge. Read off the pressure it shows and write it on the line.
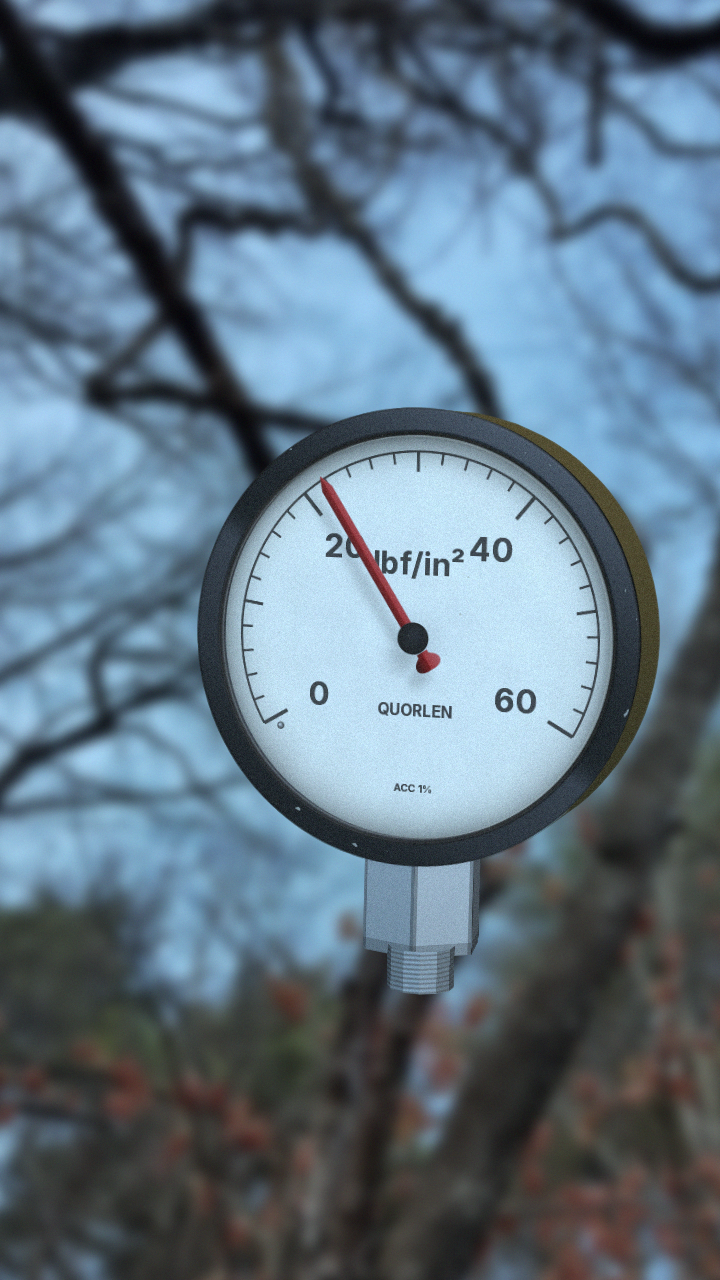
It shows 22 psi
